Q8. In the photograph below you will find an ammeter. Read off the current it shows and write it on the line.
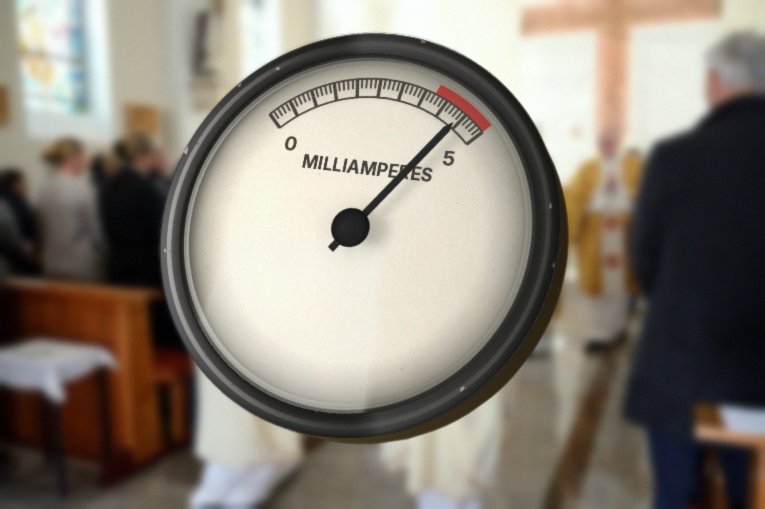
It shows 4.5 mA
